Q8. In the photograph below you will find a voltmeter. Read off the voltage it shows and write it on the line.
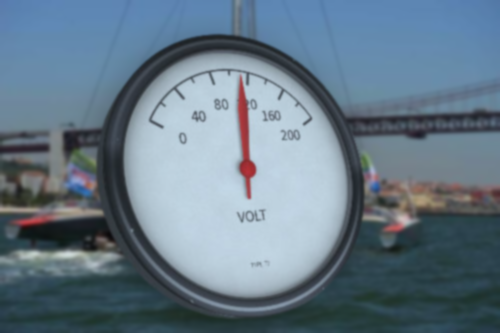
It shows 110 V
